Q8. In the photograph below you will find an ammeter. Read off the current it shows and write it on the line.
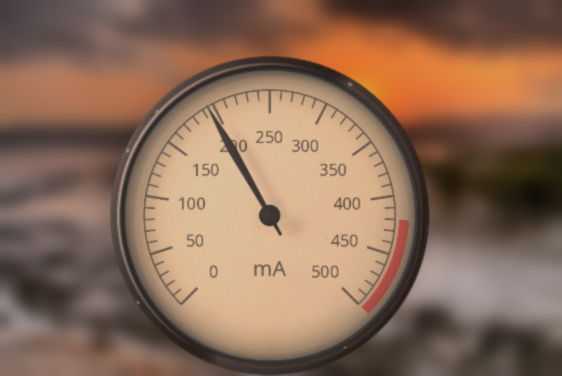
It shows 195 mA
